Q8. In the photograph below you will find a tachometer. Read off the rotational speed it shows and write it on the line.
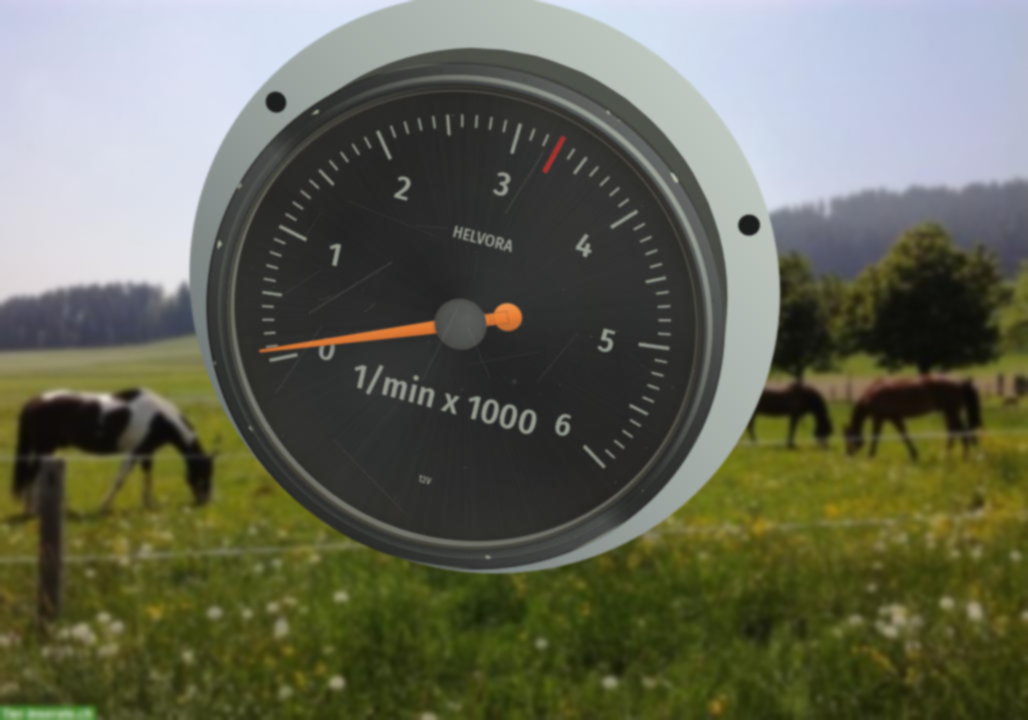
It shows 100 rpm
